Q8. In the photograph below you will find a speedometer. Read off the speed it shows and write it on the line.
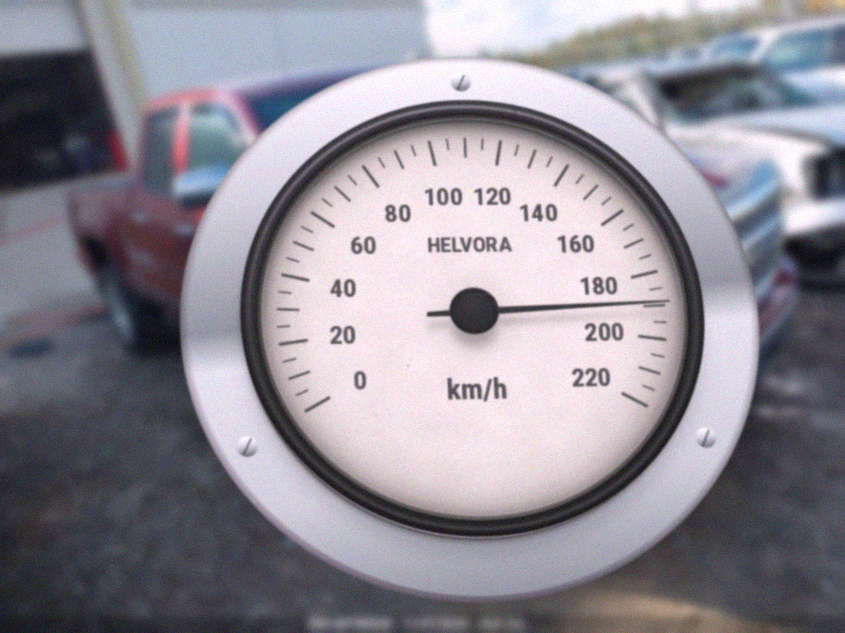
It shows 190 km/h
